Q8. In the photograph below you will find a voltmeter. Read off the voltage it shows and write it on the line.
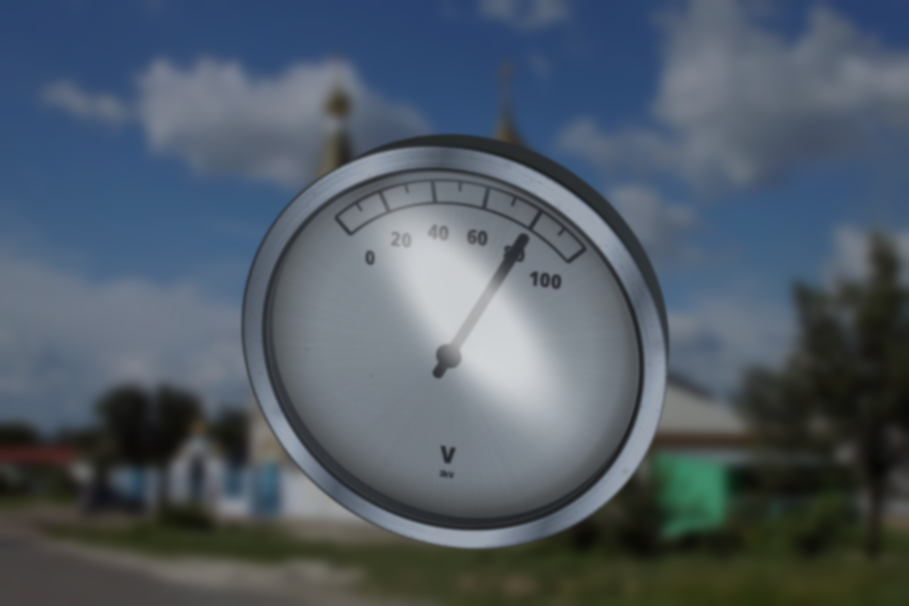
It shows 80 V
